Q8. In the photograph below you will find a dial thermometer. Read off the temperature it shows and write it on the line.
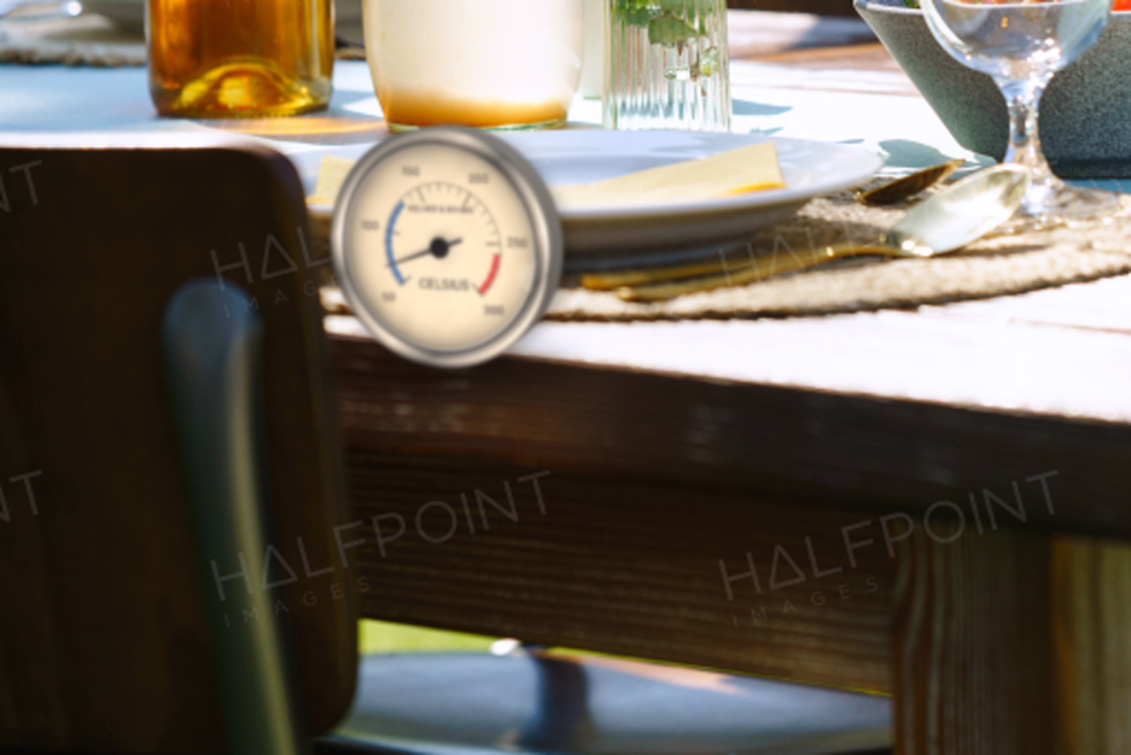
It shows 70 °C
